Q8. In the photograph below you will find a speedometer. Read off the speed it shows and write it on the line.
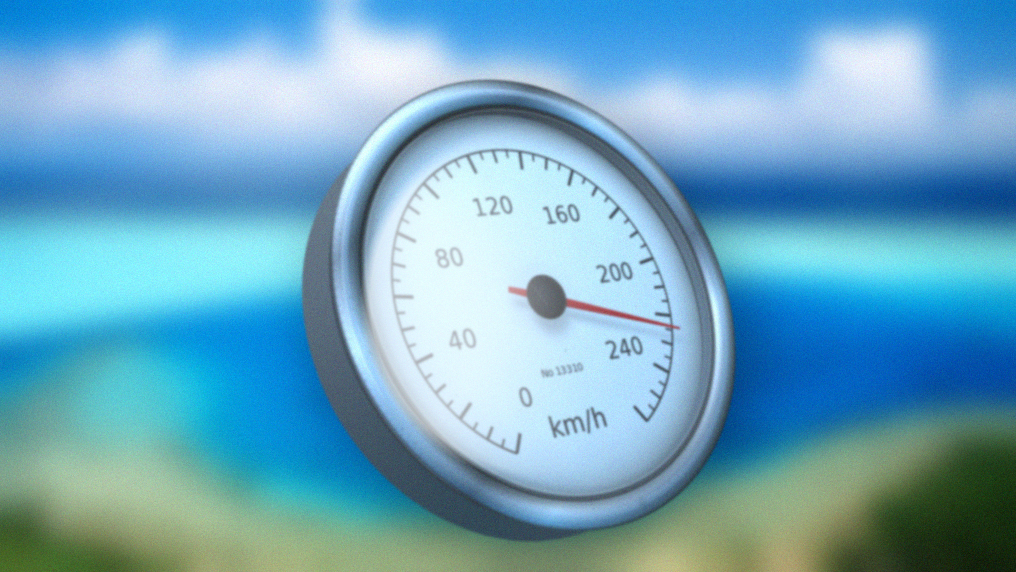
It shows 225 km/h
